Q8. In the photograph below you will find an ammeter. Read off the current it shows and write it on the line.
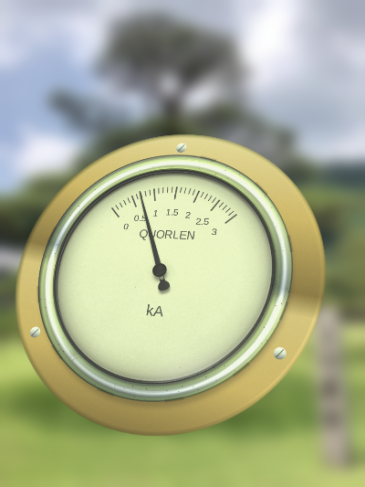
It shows 0.7 kA
